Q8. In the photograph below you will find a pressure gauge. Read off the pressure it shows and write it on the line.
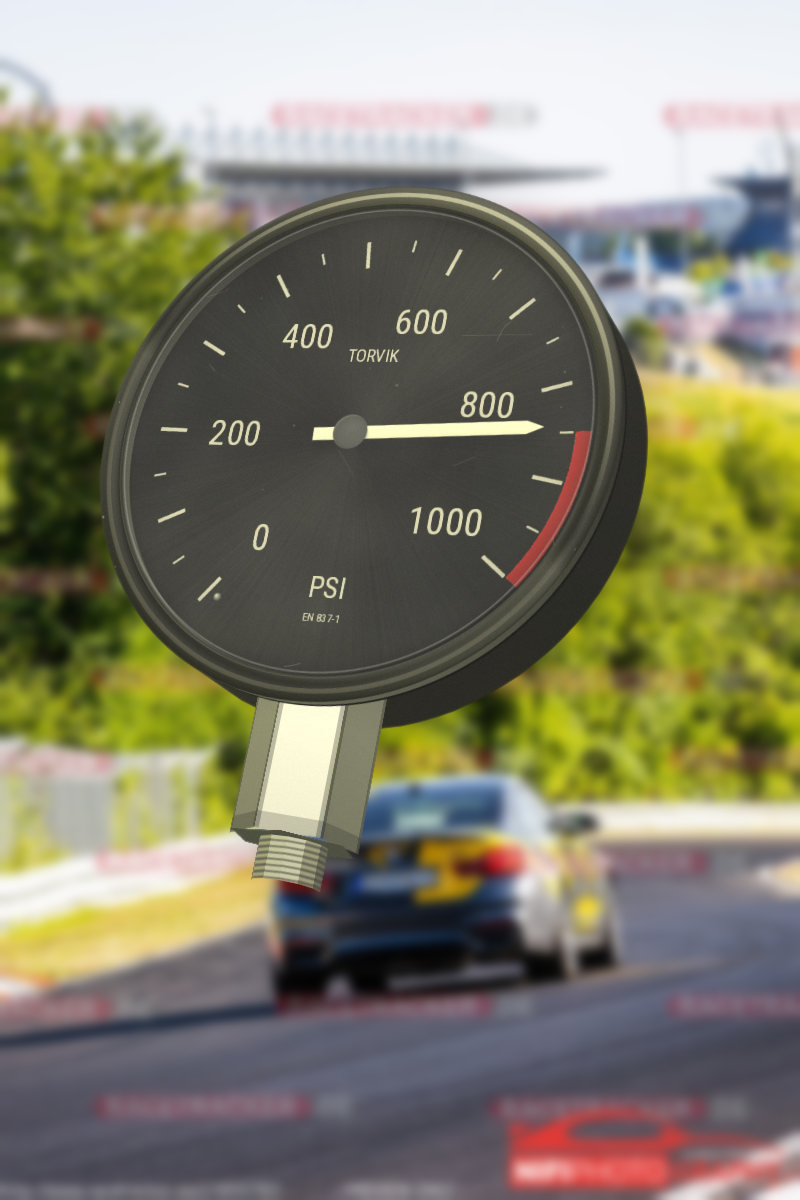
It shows 850 psi
